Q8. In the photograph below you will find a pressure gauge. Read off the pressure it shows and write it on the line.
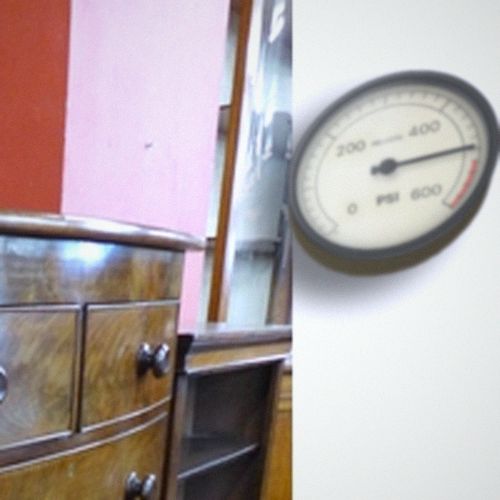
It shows 500 psi
